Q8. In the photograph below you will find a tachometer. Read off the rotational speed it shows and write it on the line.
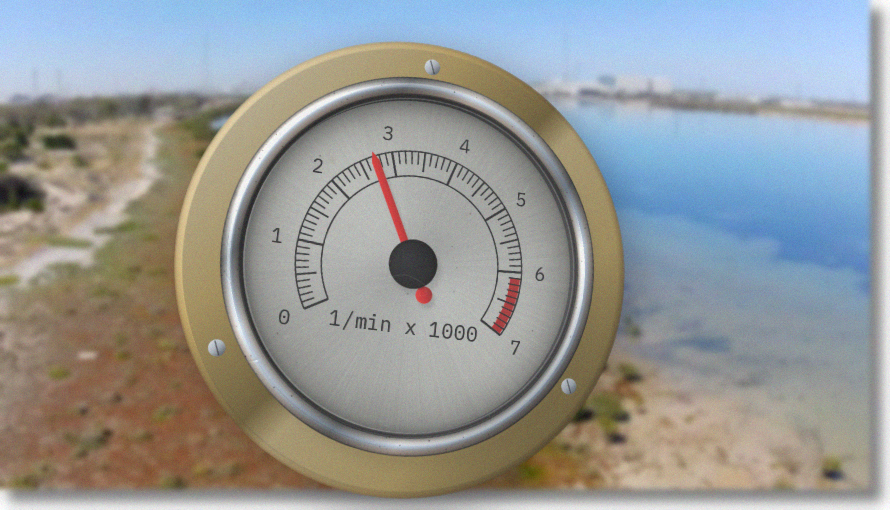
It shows 2700 rpm
